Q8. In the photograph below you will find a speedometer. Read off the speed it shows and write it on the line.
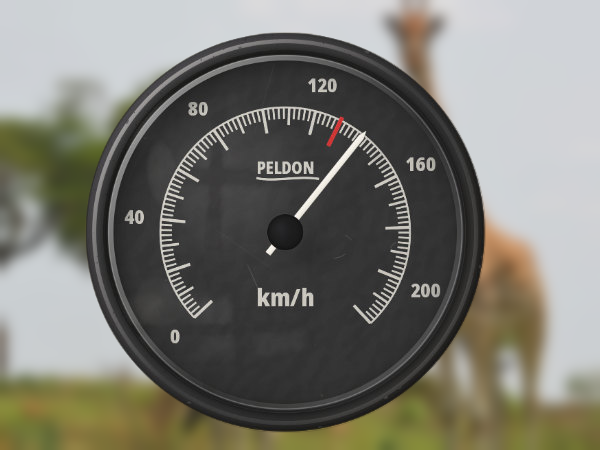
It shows 140 km/h
